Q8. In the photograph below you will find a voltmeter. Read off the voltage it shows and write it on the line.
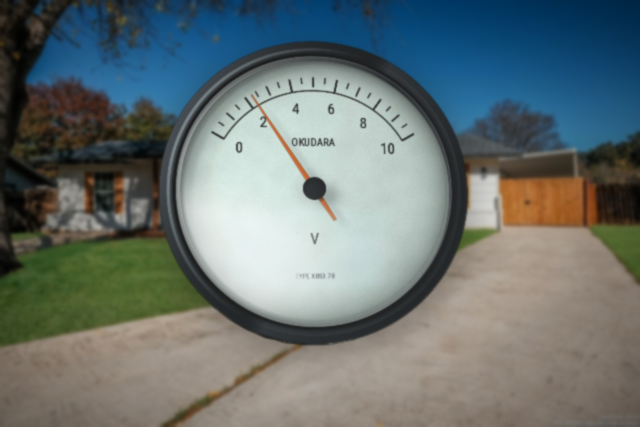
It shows 2.25 V
